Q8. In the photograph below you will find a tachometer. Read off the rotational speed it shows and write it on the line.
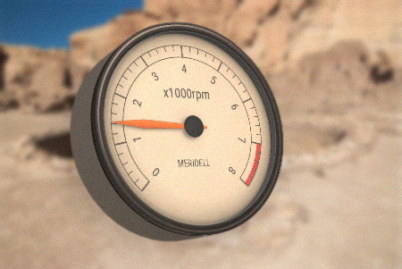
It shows 1400 rpm
